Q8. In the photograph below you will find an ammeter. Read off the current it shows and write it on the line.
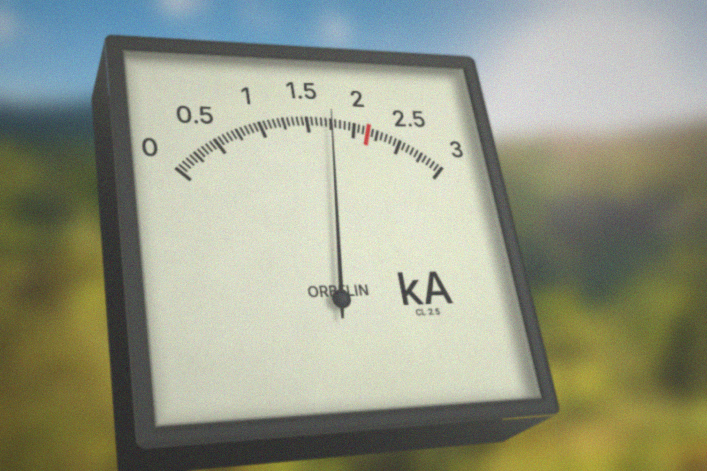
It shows 1.75 kA
